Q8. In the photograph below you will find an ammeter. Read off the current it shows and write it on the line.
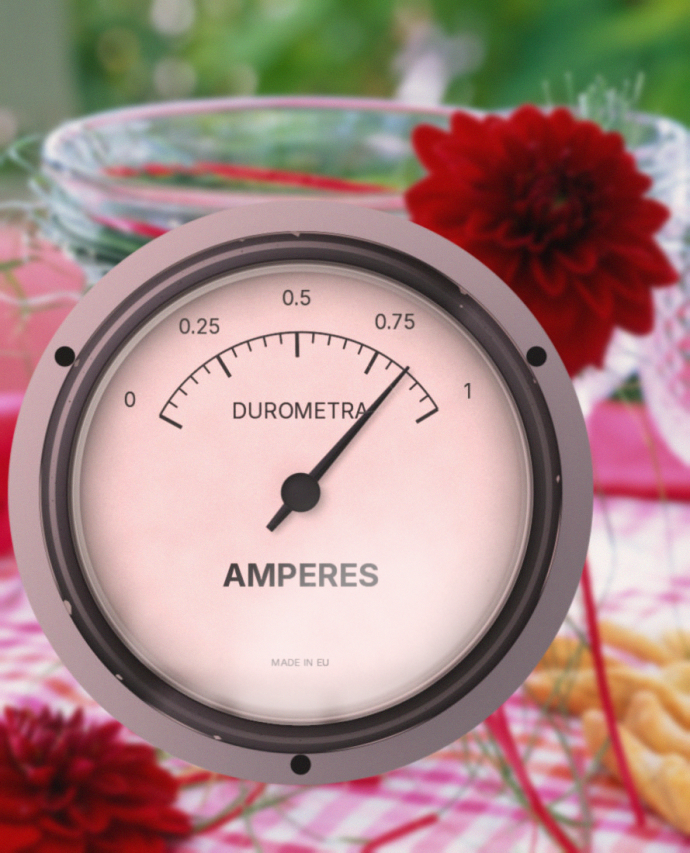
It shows 0.85 A
